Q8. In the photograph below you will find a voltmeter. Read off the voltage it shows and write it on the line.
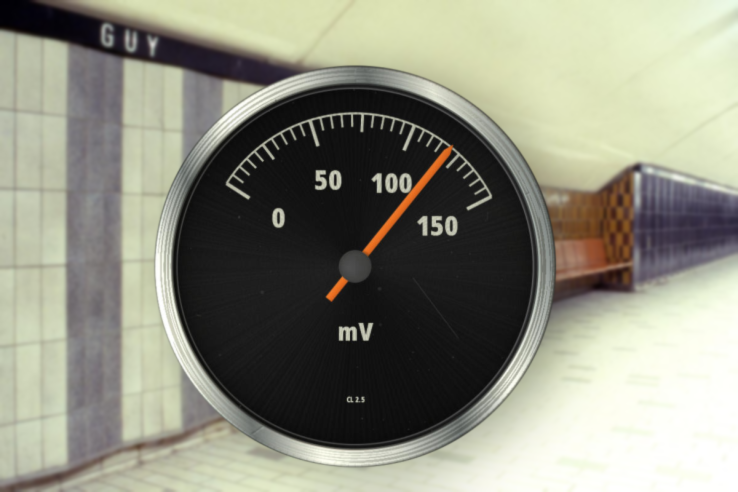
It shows 120 mV
